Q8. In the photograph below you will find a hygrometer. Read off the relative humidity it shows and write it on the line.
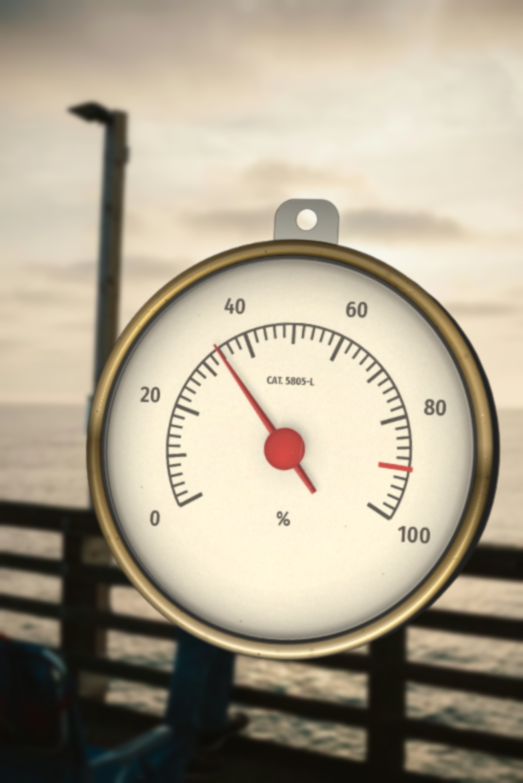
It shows 34 %
